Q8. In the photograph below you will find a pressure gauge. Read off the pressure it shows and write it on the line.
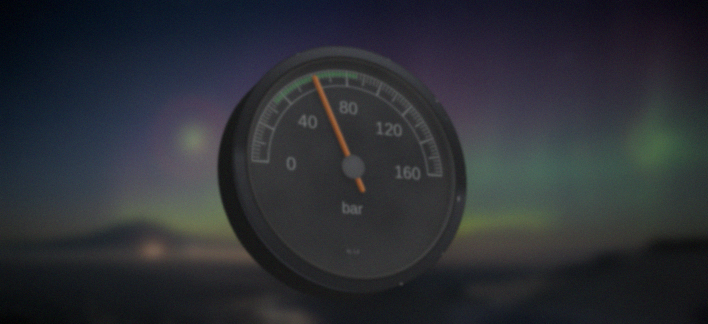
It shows 60 bar
